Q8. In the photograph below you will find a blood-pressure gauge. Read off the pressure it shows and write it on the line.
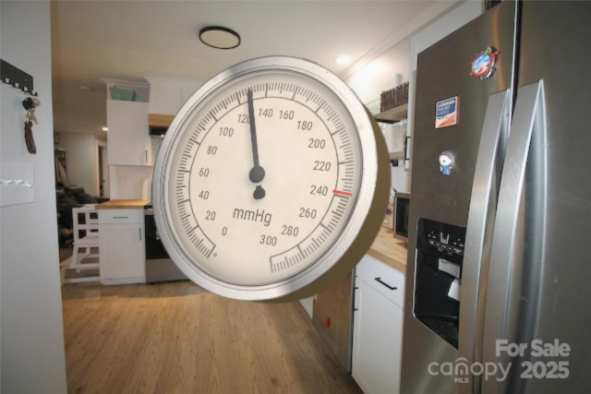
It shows 130 mmHg
